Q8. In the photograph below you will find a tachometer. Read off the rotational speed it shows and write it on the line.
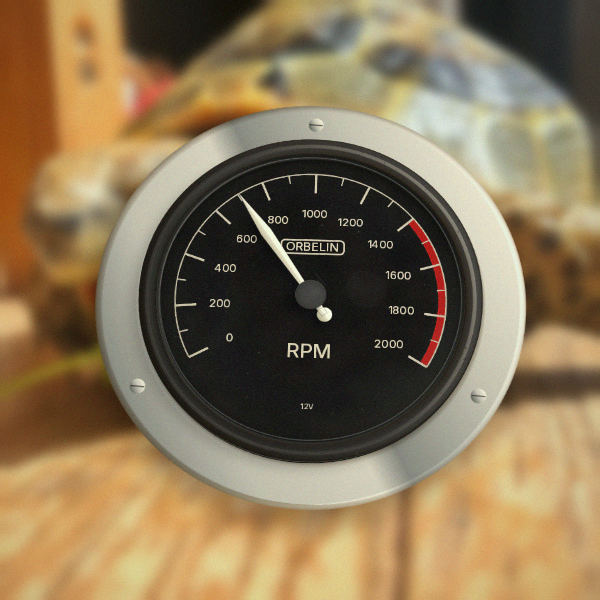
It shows 700 rpm
